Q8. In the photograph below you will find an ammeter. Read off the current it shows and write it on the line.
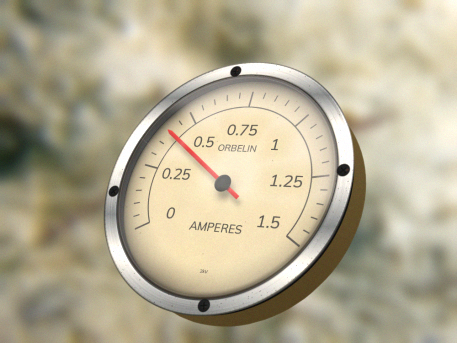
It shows 0.4 A
